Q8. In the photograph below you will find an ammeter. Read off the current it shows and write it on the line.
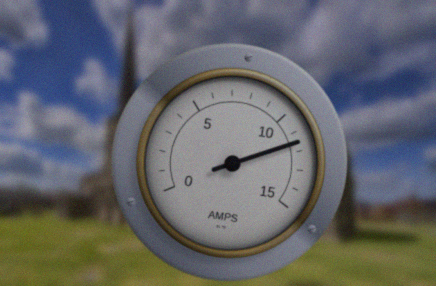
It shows 11.5 A
